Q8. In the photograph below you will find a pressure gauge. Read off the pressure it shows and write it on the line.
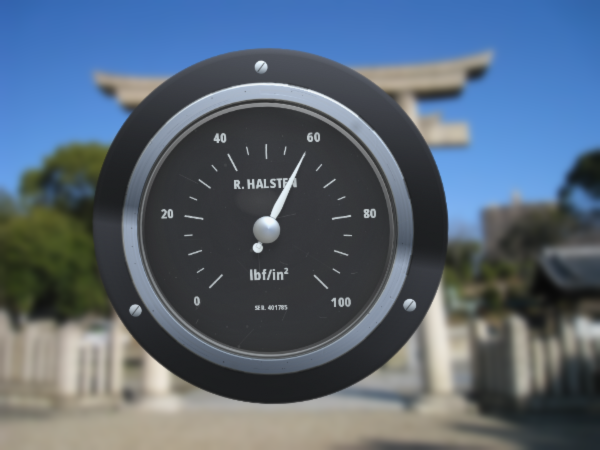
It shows 60 psi
